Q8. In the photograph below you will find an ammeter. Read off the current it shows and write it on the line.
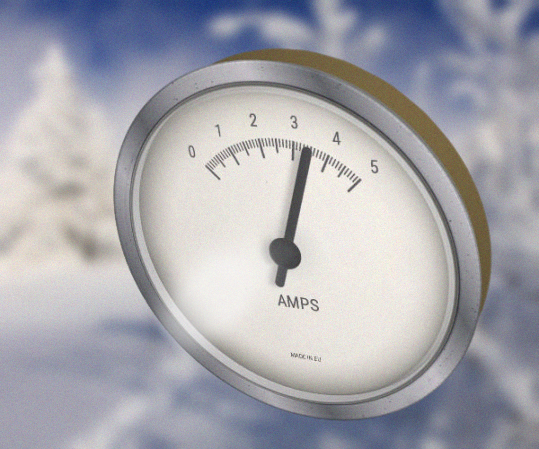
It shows 3.5 A
